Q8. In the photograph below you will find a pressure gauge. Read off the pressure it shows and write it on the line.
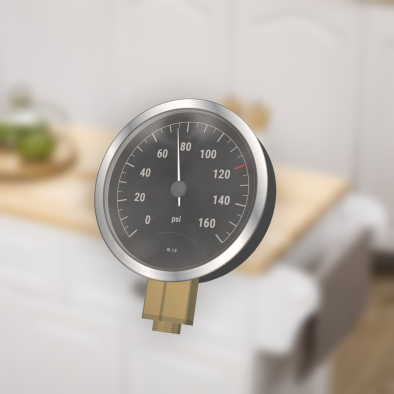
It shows 75 psi
